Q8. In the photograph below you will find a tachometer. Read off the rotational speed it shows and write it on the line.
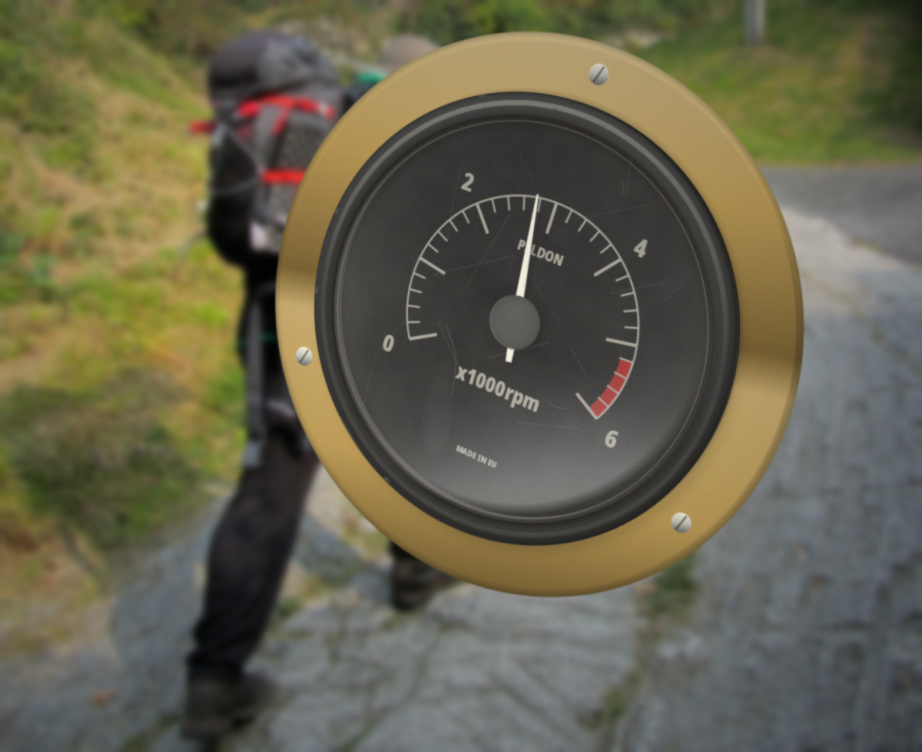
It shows 2800 rpm
